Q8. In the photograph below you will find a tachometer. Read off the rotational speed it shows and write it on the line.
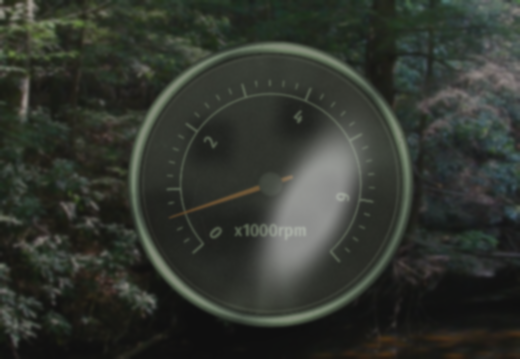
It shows 600 rpm
